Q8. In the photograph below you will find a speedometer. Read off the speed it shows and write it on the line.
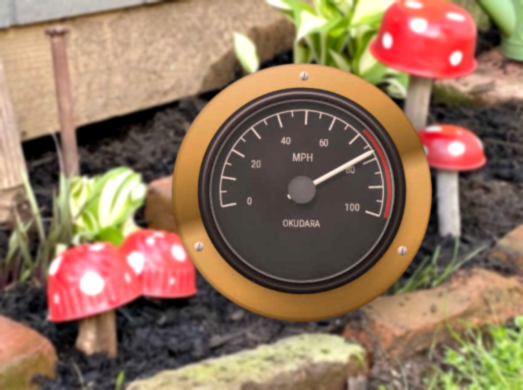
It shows 77.5 mph
